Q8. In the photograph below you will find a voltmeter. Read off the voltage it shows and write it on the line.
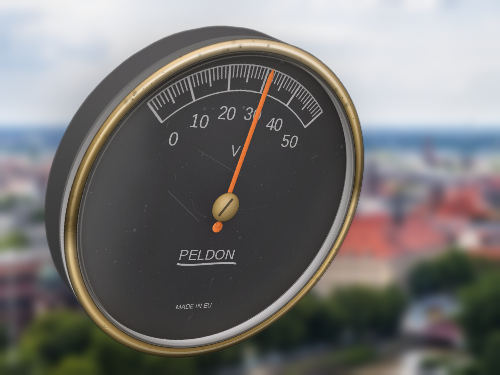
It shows 30 V
